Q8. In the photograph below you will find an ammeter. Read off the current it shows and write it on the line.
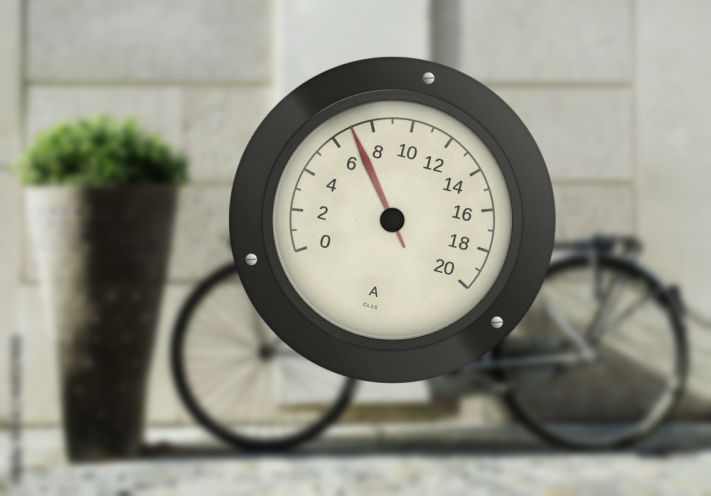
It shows 7 A
